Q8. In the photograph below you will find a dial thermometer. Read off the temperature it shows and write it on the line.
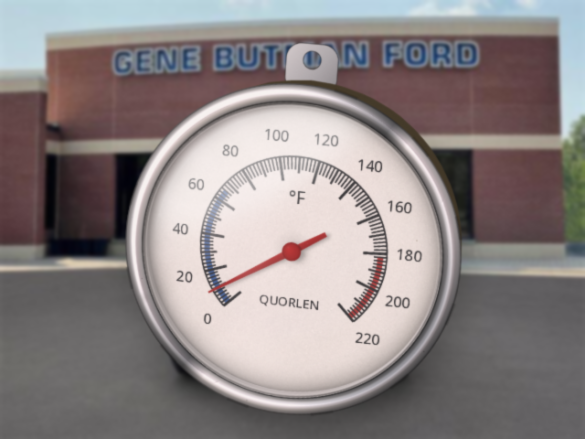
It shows 10 °F
